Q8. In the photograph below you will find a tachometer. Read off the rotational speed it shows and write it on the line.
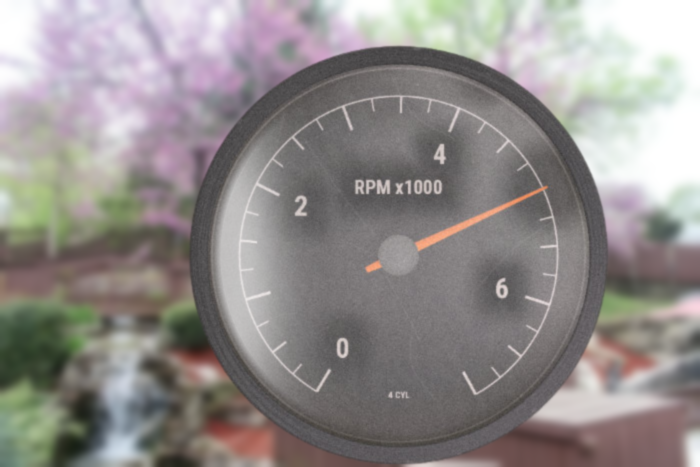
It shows 5000 rpm
